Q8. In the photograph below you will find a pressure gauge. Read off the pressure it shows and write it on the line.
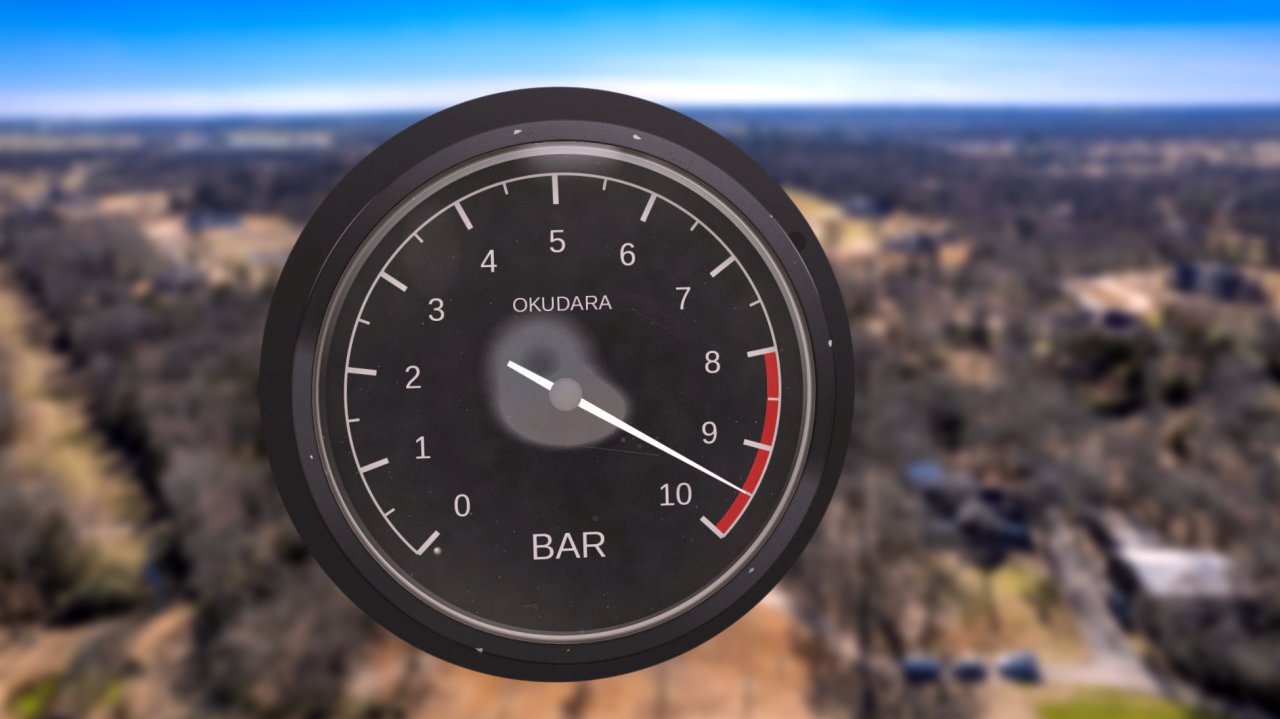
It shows 9.5 bar
